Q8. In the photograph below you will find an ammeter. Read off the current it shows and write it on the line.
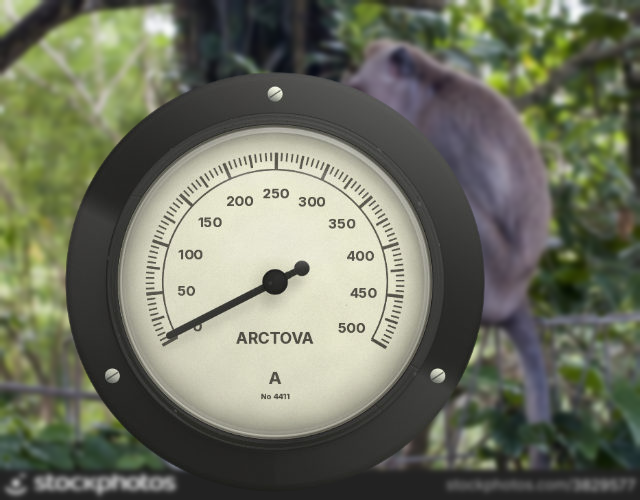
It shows 5 A
